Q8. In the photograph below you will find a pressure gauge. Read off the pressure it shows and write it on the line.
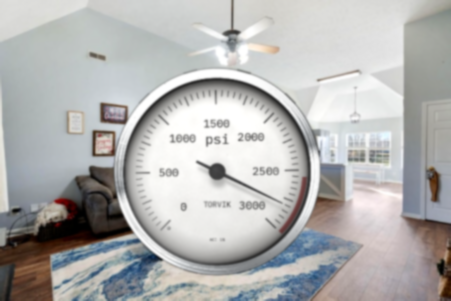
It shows 2800 psi
